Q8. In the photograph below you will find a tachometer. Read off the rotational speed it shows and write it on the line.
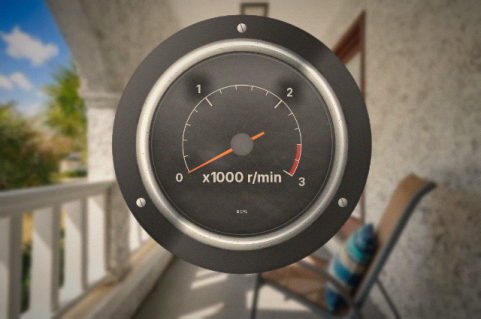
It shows 0 rpm
